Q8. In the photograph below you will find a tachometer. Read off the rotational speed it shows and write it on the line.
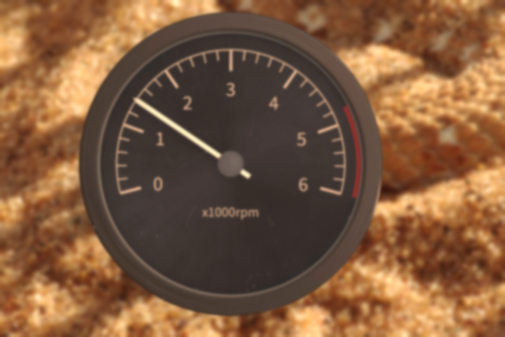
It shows 1400 rpm
